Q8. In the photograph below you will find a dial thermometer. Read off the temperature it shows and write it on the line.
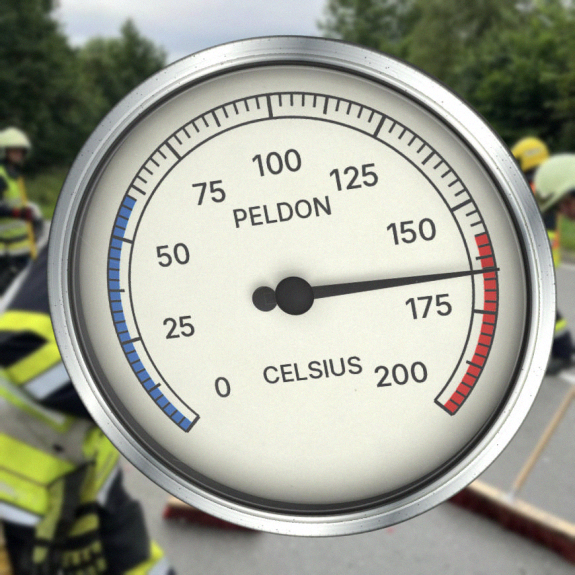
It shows 165 °C
